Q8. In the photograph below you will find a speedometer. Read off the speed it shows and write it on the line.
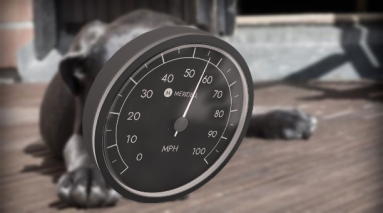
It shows 55 mph
